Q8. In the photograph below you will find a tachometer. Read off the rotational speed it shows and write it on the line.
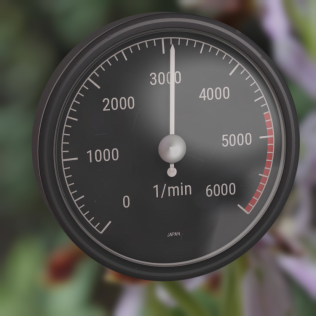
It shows 3100 rpm
